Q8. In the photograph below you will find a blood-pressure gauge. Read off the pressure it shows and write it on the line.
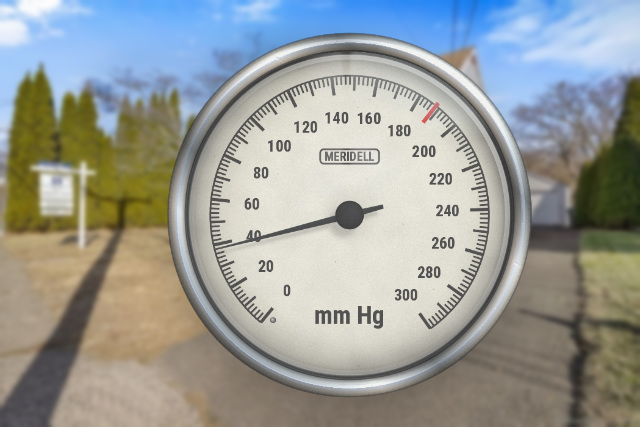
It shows 38 mmHg
